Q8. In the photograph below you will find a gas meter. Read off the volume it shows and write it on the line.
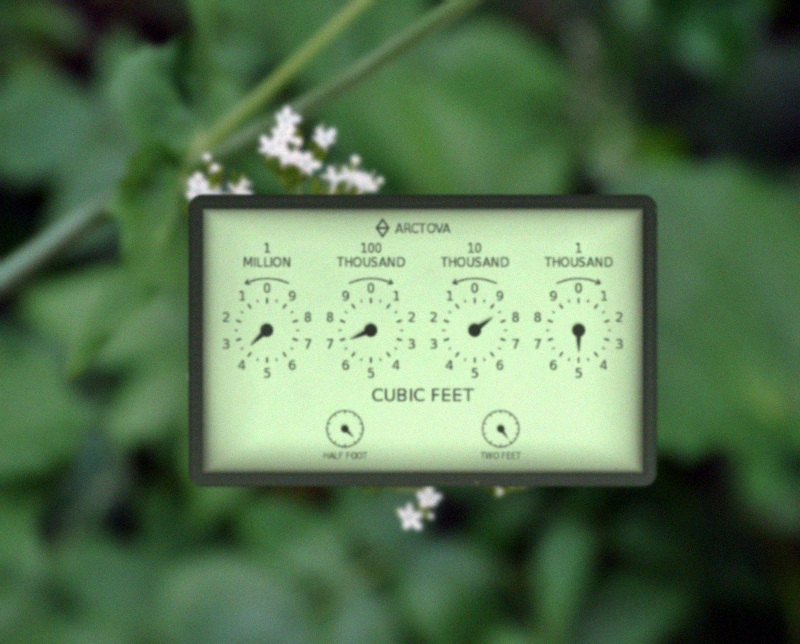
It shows 368500 ft³
